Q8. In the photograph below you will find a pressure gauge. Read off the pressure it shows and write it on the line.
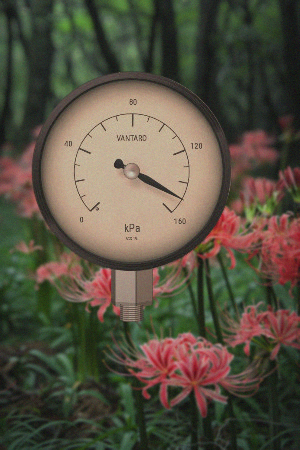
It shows 150 kPa
